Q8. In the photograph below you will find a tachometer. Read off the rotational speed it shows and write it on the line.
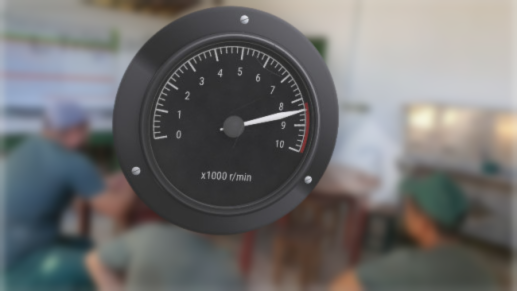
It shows 8400 rpm
